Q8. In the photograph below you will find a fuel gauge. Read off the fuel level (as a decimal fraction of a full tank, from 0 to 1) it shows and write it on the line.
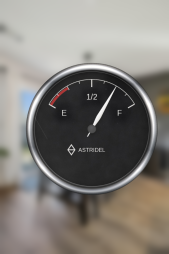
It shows 0.75
